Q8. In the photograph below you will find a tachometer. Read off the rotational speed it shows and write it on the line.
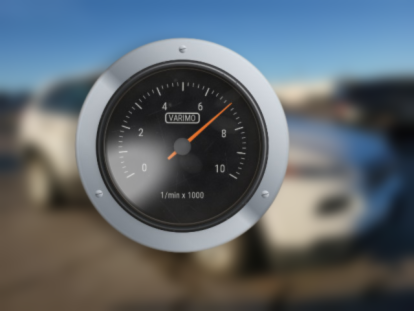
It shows 7000 rpm
